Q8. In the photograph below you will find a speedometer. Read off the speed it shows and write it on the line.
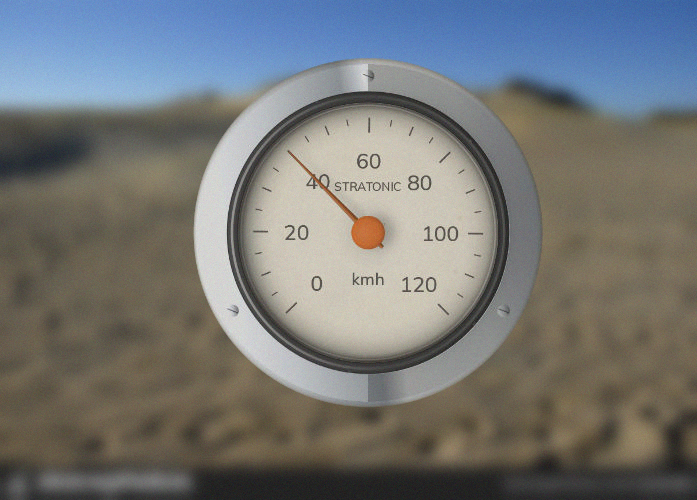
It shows 40 km/h
